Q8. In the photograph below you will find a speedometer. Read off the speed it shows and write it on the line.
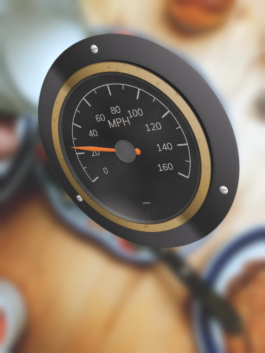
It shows 25 mph
